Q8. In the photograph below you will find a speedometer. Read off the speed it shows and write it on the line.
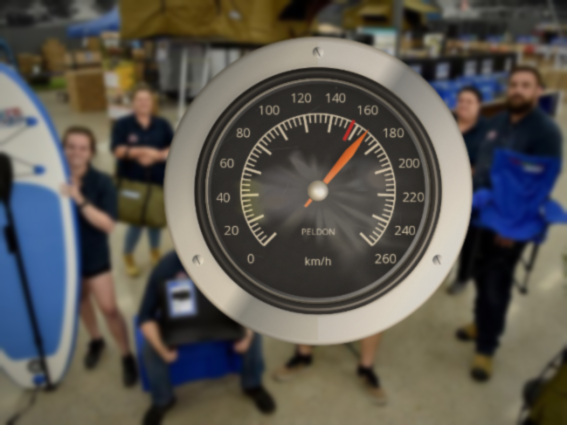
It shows 168 km/h
